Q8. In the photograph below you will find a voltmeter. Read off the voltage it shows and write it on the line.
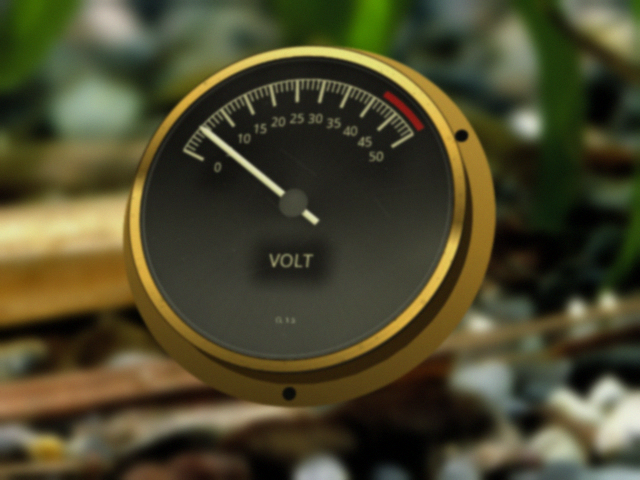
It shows 5 V
